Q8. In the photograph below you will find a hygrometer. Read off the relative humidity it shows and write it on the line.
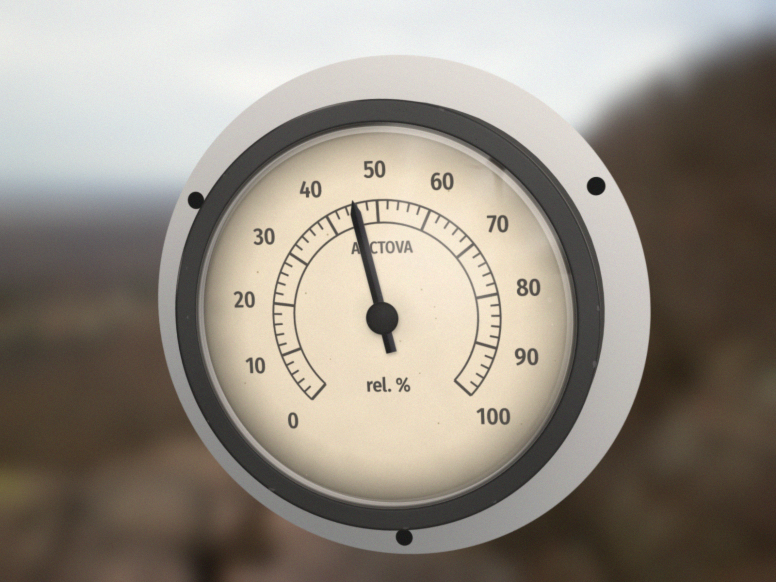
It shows 46 %
